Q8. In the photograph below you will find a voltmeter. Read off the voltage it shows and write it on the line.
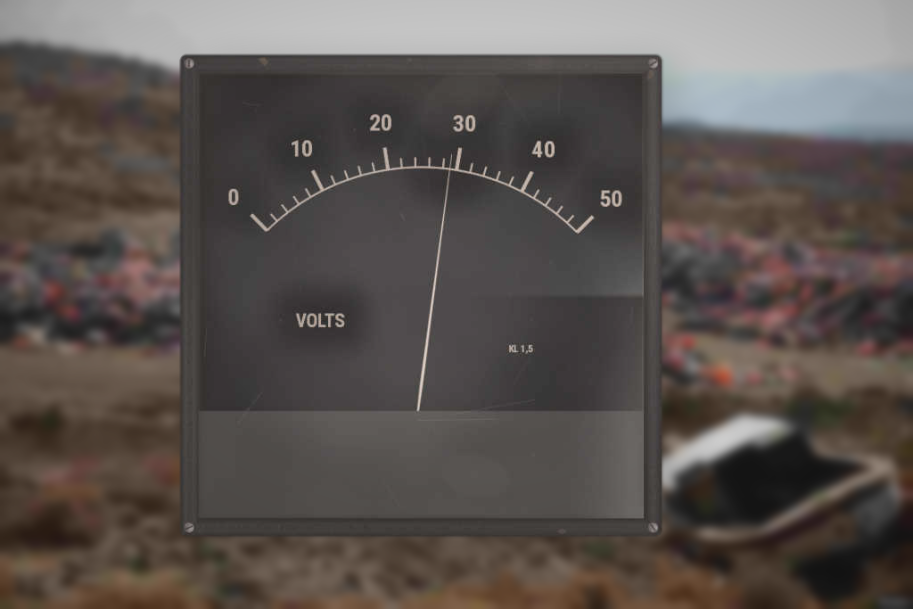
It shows 29 V
